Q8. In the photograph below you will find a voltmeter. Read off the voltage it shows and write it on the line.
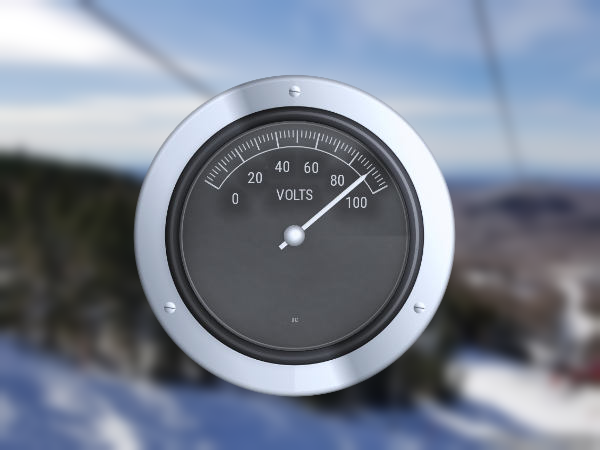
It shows 90 V
